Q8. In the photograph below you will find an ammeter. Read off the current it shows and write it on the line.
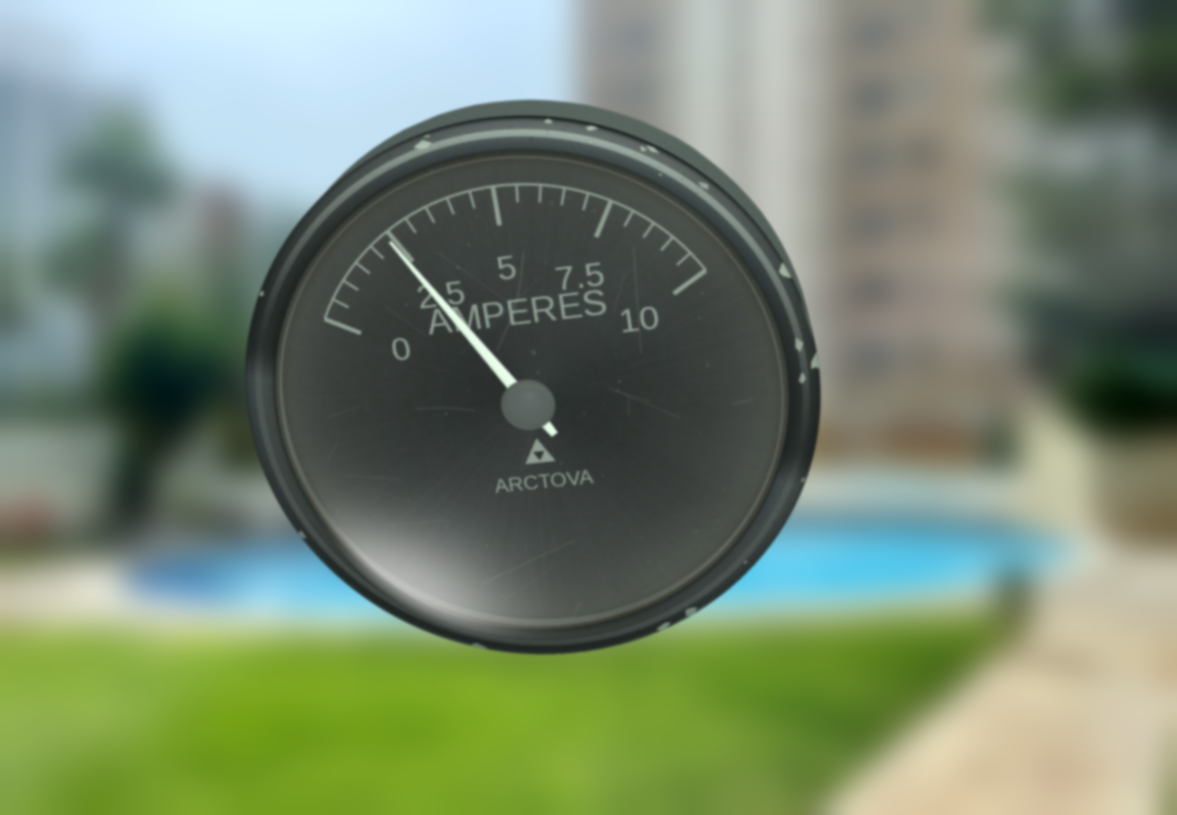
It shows 2.5 A
